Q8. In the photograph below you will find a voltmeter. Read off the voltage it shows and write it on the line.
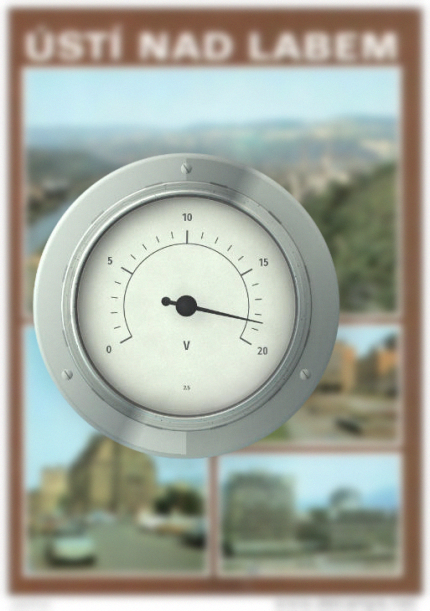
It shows 18.5 V
